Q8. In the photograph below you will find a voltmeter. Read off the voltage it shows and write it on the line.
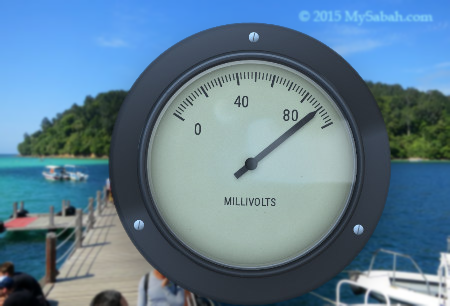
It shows 90 mV
